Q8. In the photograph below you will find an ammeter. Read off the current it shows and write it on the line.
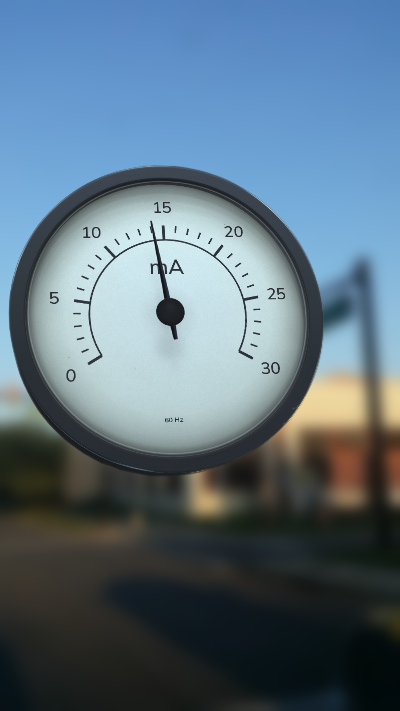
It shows 14 mA
